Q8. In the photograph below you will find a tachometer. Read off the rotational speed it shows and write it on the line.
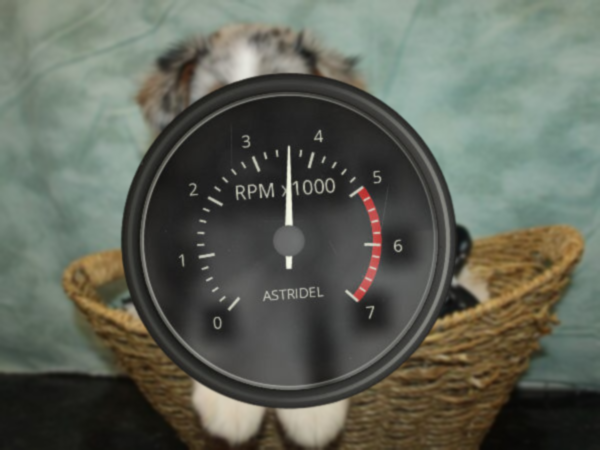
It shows 3600 rpm
